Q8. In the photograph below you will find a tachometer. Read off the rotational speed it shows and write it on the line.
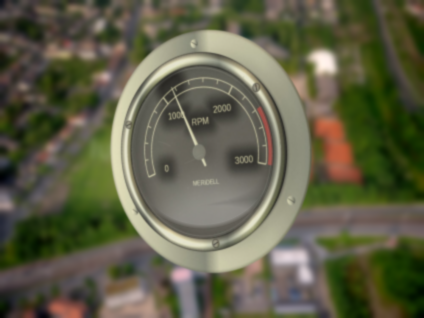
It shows 1200 rpm
